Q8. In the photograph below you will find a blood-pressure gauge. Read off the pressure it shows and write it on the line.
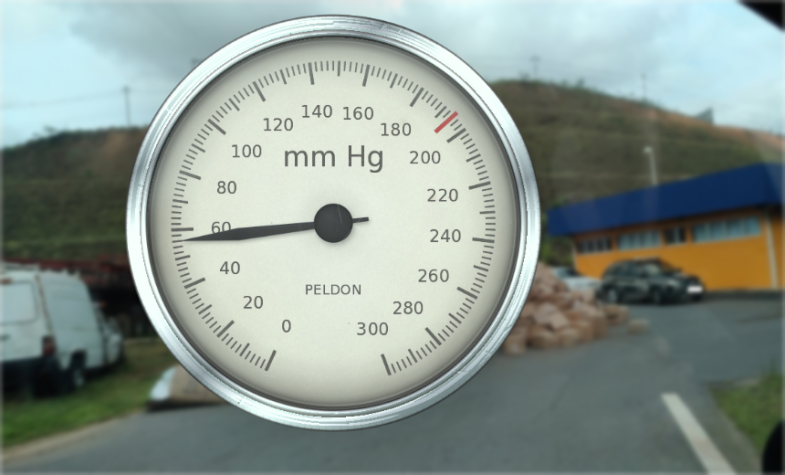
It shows 56 mmHg
